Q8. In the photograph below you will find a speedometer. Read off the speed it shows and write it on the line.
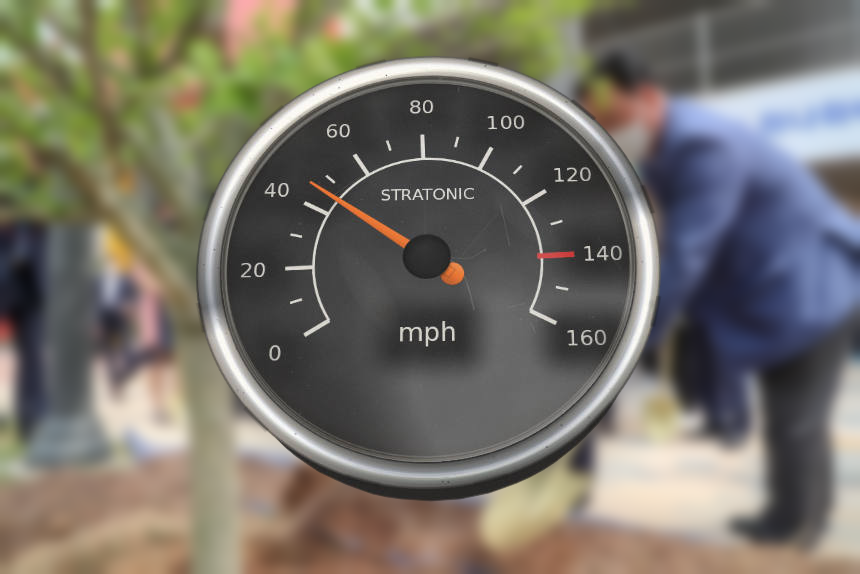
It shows 45 mph
